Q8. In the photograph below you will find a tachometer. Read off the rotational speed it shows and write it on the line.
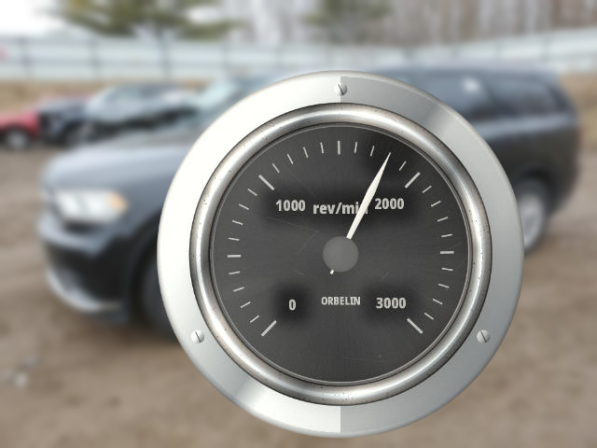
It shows 1800 rpm
